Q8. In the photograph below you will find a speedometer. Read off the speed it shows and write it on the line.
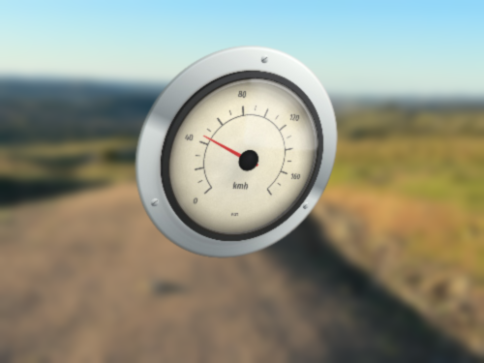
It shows 45 km/h
